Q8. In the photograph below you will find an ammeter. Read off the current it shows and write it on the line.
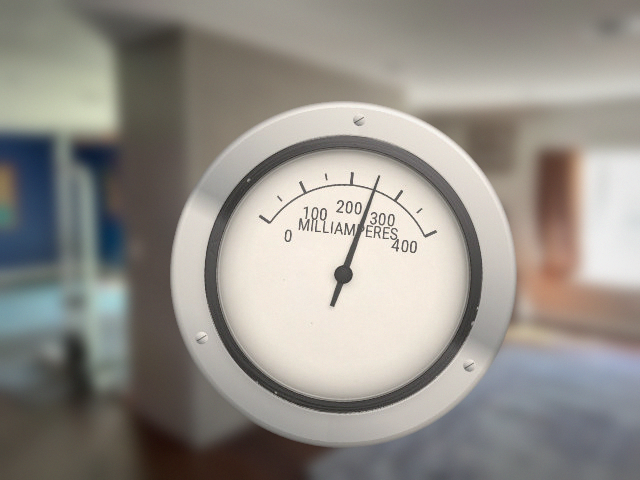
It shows 250 mA
